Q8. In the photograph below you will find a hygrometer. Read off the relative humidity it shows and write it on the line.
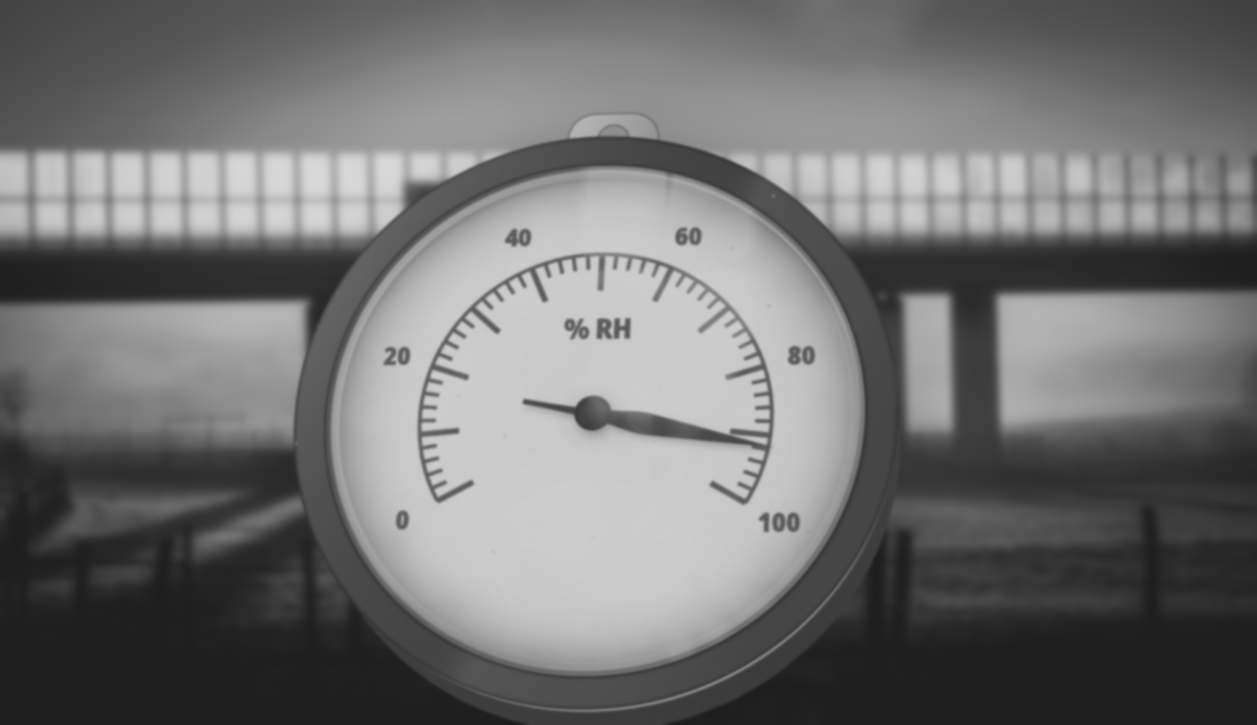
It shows 92 %
